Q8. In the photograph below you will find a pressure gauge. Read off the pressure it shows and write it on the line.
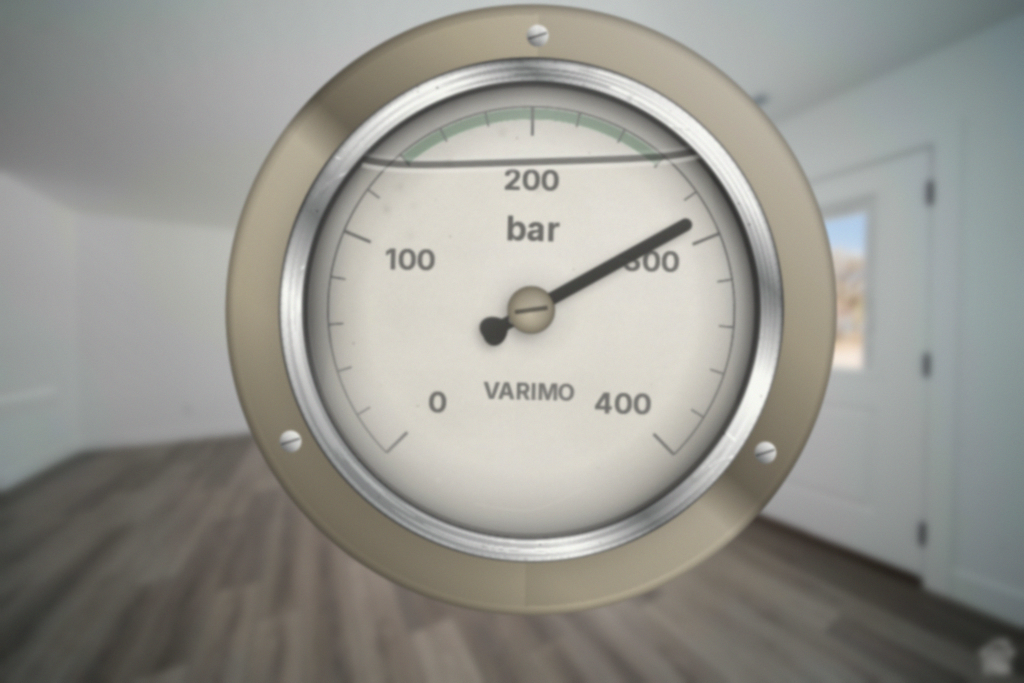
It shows 290 bar
